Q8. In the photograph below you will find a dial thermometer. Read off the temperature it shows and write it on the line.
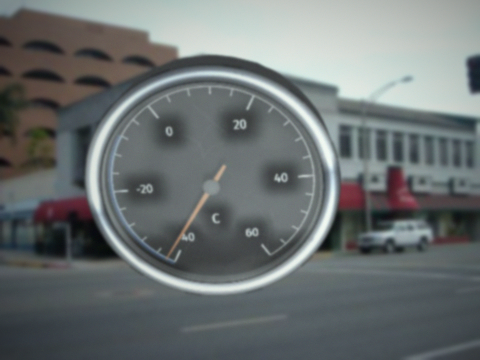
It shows -38 °C
